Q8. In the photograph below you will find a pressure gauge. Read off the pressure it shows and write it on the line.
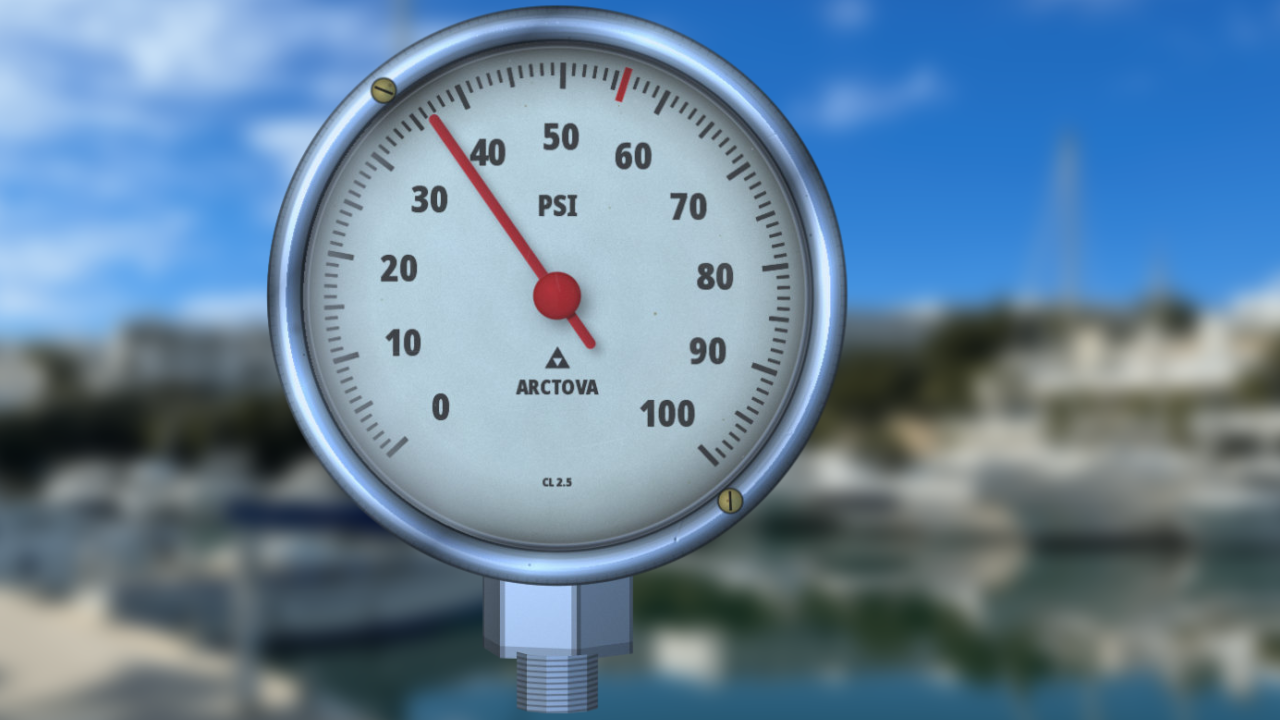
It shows 36.5 psi
